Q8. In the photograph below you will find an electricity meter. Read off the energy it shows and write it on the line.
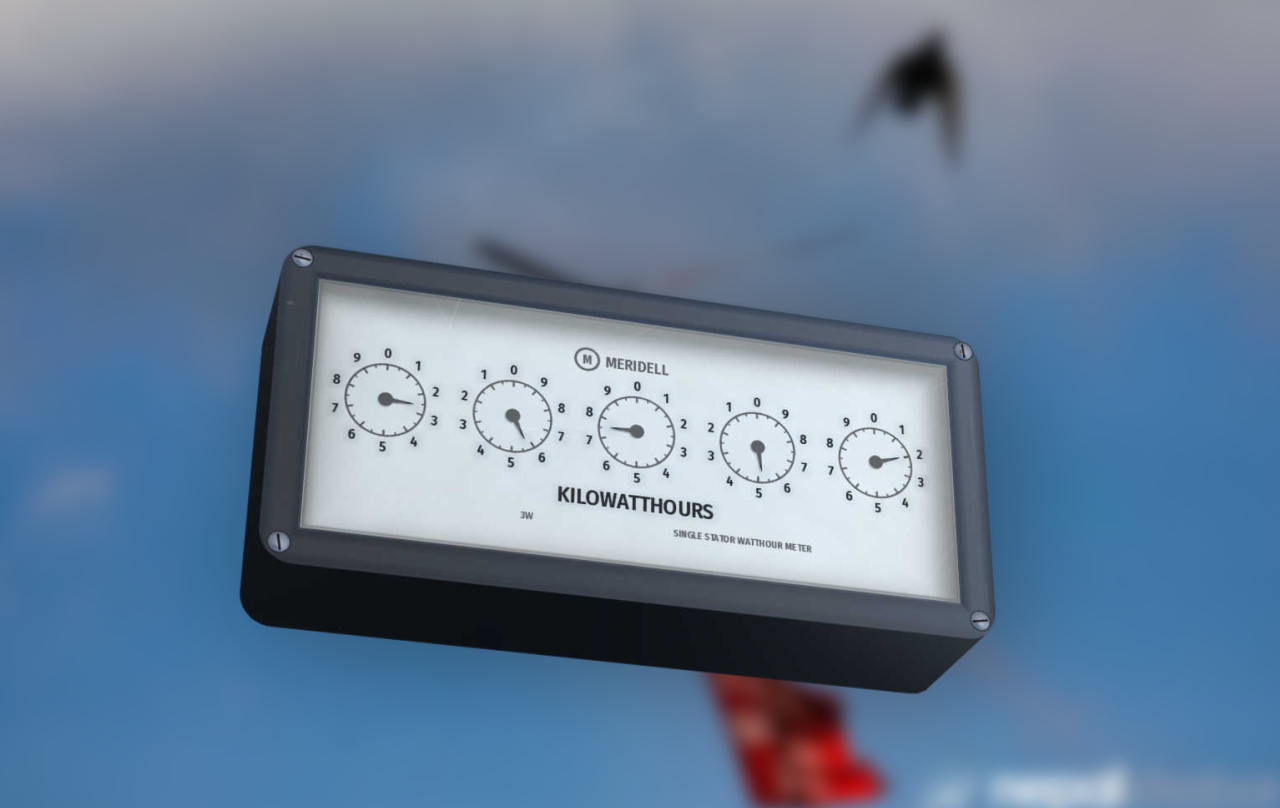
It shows 25752 kWh
